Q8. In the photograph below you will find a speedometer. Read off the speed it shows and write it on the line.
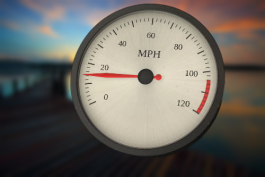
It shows 14 mph
